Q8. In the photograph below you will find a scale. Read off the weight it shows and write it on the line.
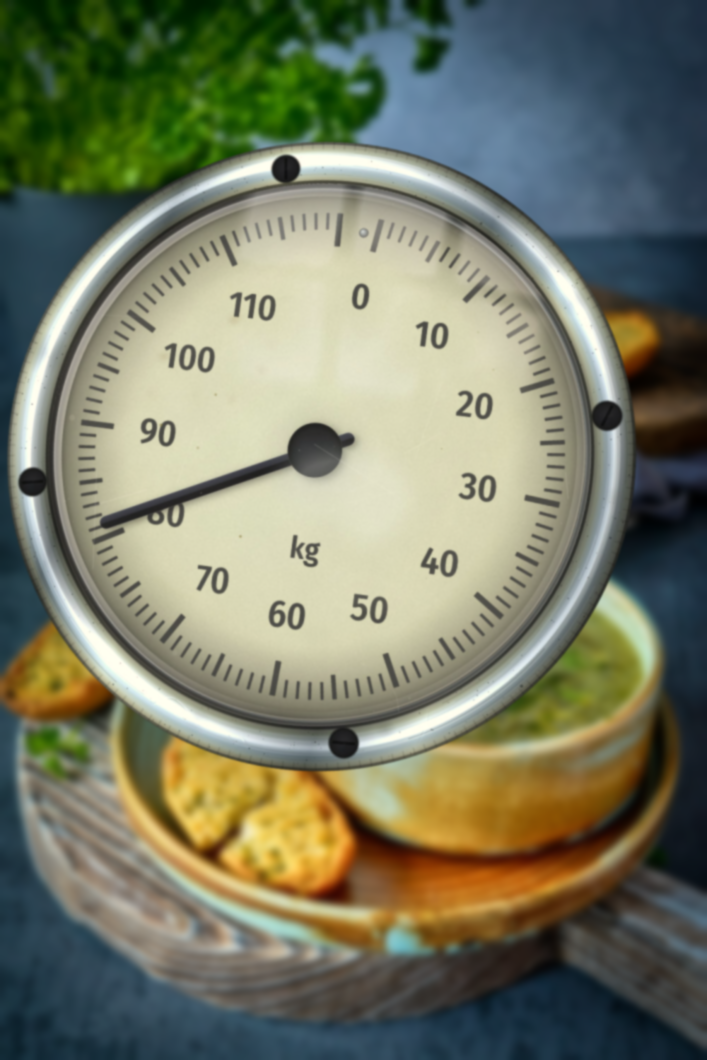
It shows 81 kg
